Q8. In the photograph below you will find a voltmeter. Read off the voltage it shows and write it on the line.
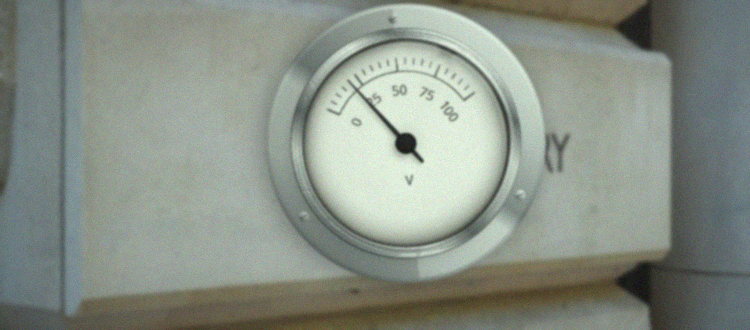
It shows 20 V
